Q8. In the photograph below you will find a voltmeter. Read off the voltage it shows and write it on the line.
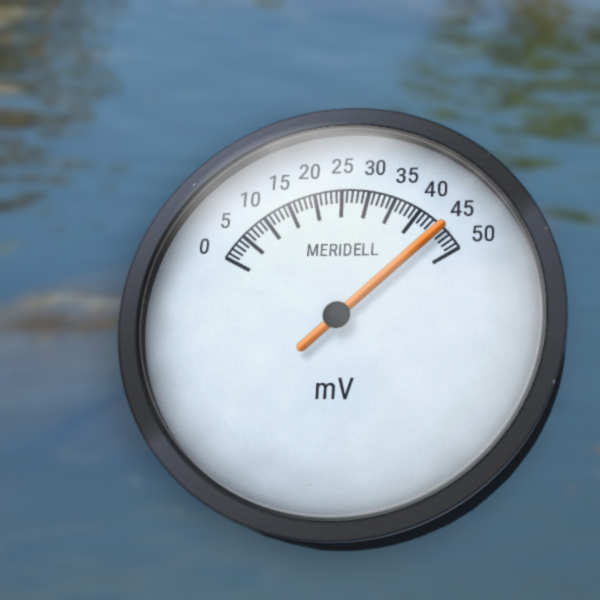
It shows 45 mV
